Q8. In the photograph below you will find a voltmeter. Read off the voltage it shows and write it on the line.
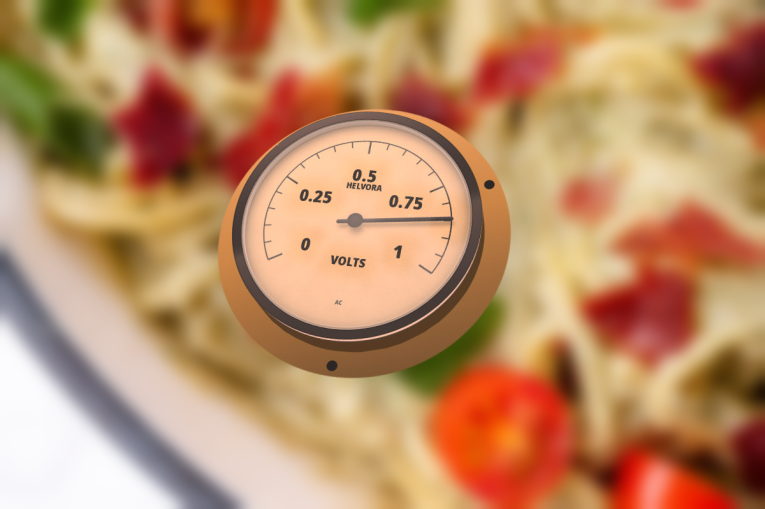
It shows 0.85 V
